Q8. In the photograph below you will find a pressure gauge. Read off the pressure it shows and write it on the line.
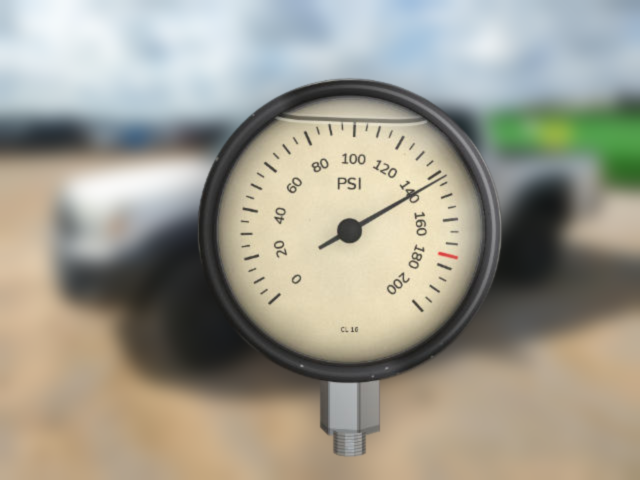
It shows 142.5 psi
